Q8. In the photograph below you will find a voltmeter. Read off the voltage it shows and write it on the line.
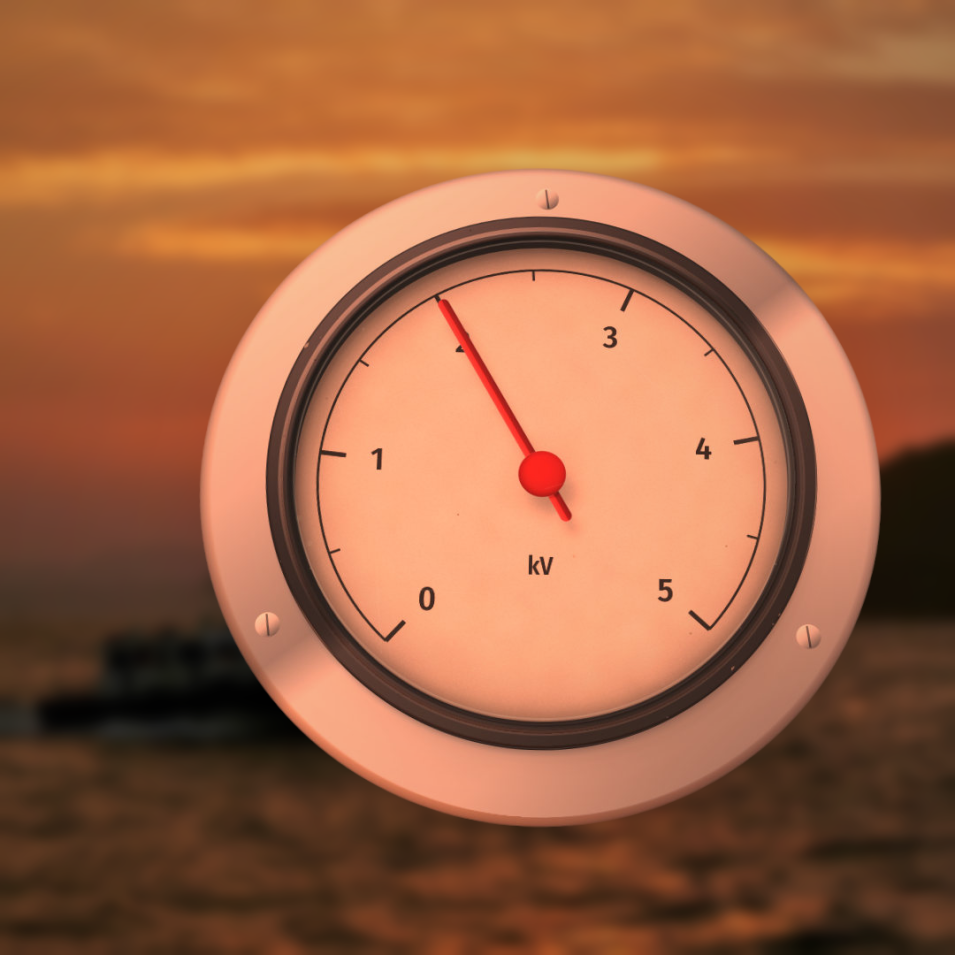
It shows 2 kV
